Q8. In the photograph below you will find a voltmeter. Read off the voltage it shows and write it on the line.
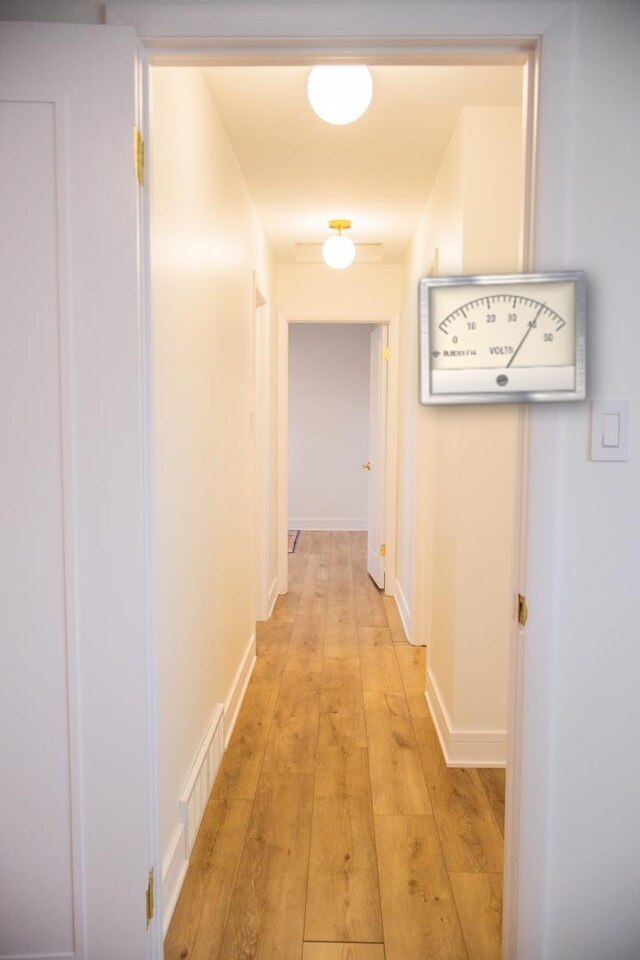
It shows 40 V
